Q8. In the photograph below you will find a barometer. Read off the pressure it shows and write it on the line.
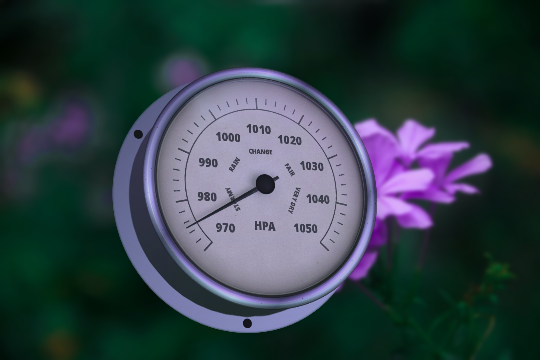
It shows 975 hPa
